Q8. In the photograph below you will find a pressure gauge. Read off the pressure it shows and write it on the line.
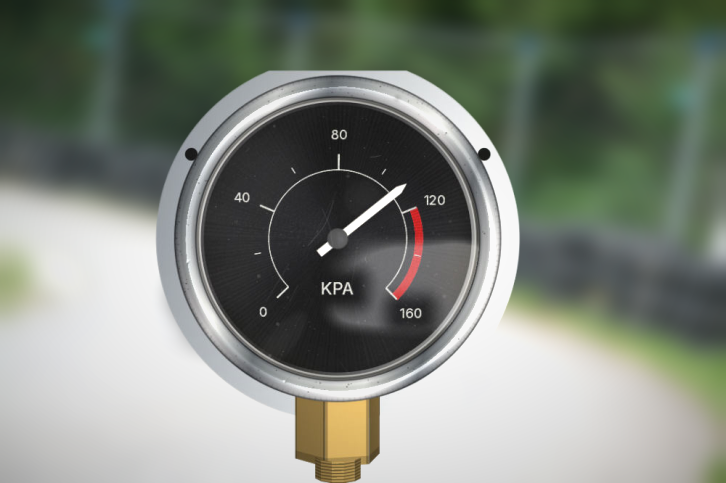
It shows 110 kPa
